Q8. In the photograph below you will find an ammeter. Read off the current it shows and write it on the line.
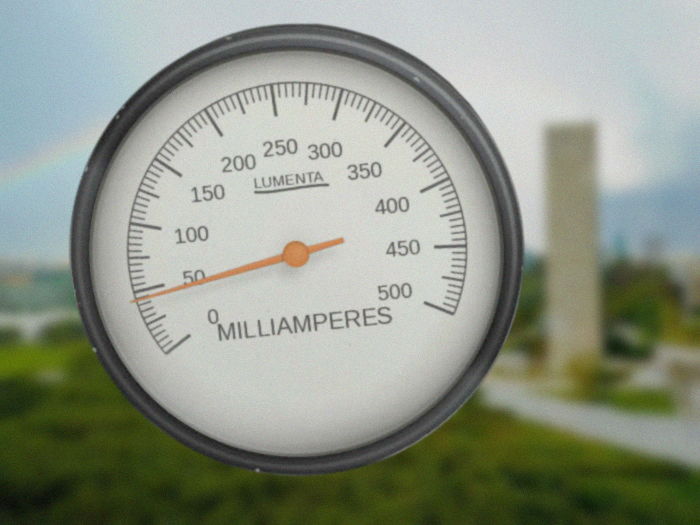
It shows 45 mA
